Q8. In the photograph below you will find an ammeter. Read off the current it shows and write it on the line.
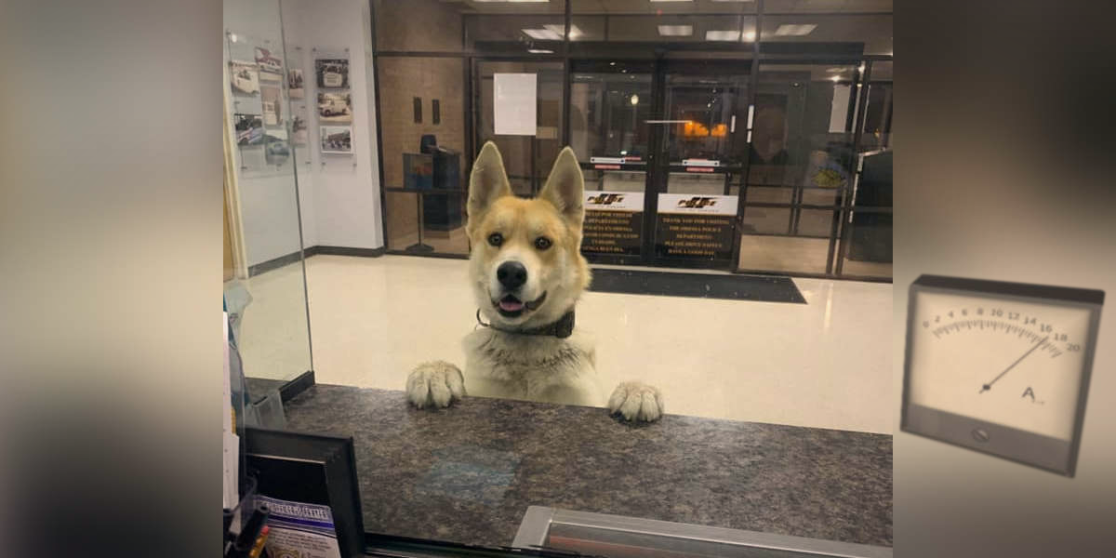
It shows 17 A
